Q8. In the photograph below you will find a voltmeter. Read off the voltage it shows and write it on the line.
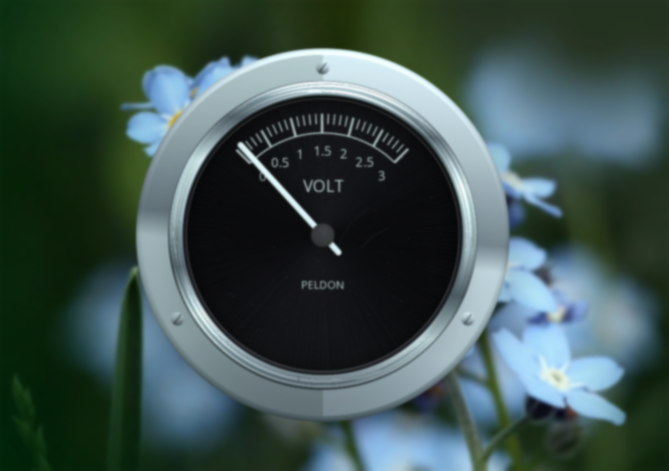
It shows 0.1 V
